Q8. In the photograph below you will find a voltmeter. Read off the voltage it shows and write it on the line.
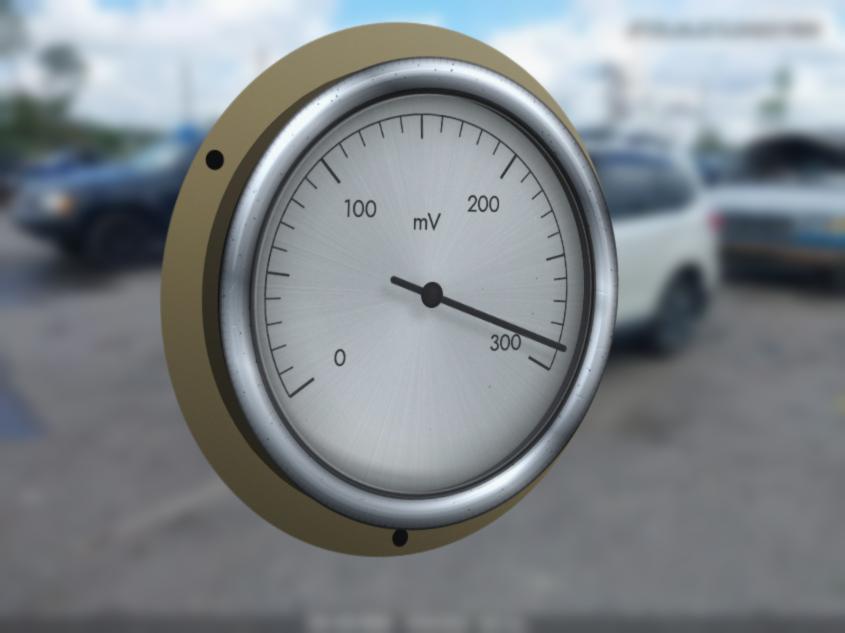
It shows 290 mV
